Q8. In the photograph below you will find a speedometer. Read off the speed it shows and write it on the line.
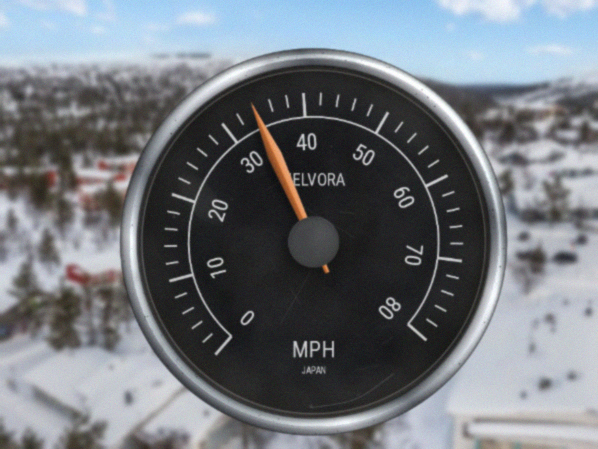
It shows 34 mph
